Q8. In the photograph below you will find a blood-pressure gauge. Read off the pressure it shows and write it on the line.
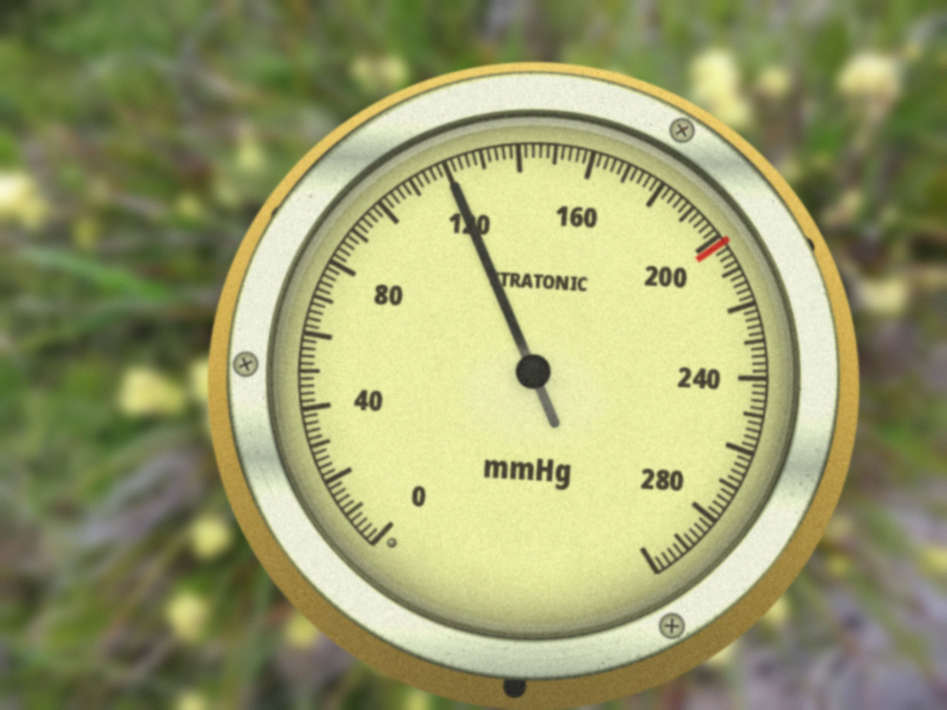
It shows 120 mmHg
